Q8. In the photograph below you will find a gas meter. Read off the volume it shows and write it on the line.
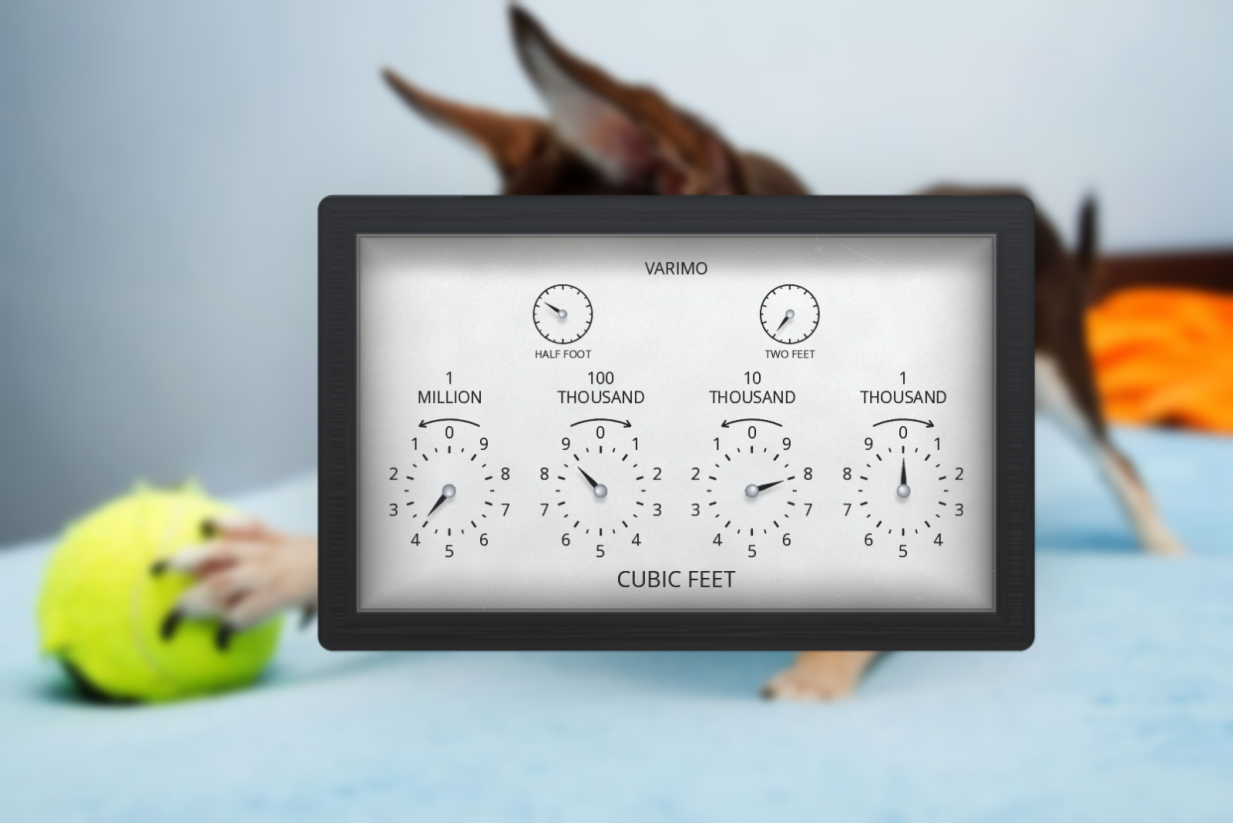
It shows 388000 ft³
